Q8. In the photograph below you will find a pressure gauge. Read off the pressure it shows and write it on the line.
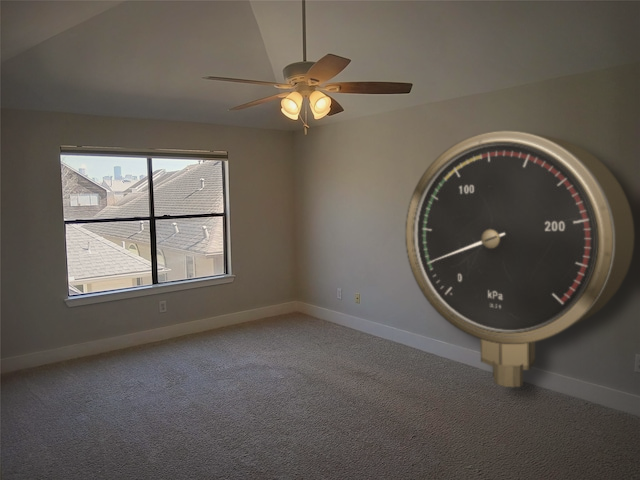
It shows 25 kPa
